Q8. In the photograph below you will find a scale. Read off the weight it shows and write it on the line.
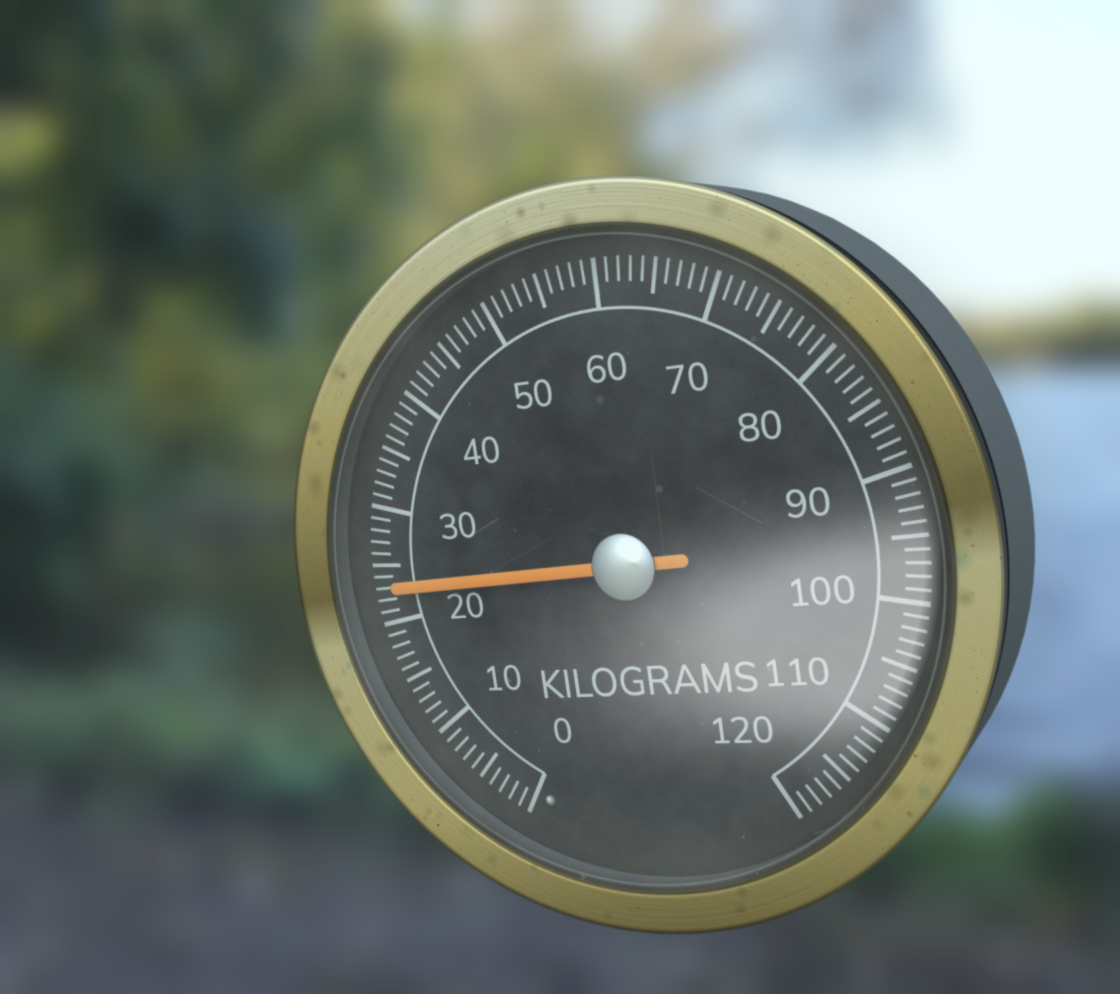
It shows 23 kg
